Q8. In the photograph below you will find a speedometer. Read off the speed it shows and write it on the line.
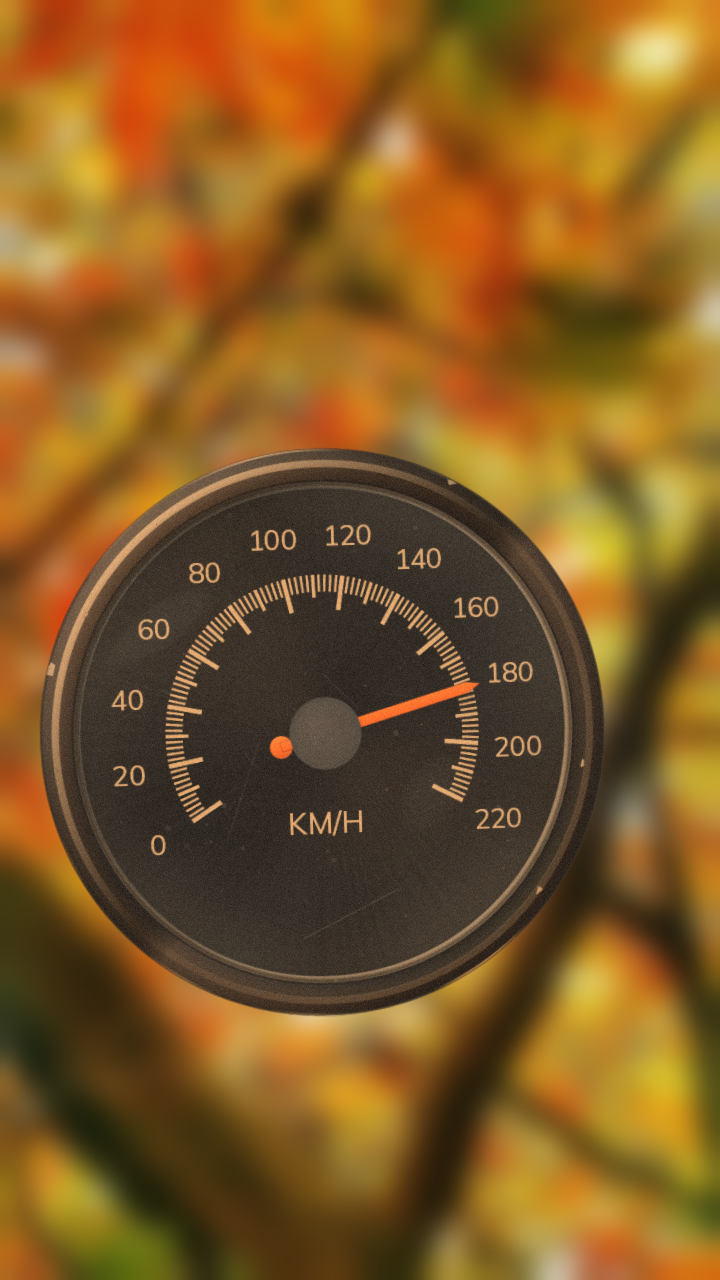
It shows 180 km/h
